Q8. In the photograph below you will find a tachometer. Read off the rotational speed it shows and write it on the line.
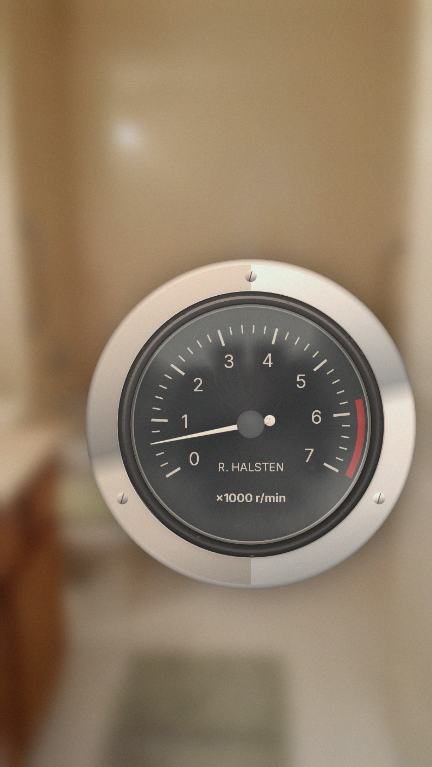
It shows 600 rpm
